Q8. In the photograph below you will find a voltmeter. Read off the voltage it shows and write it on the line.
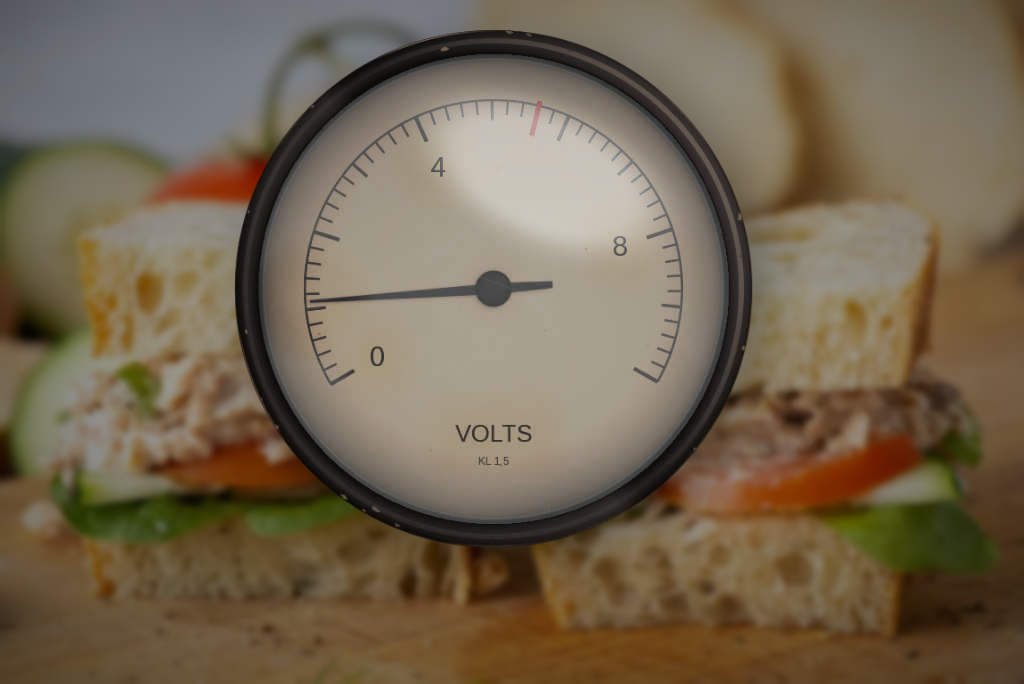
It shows 1.1 V
